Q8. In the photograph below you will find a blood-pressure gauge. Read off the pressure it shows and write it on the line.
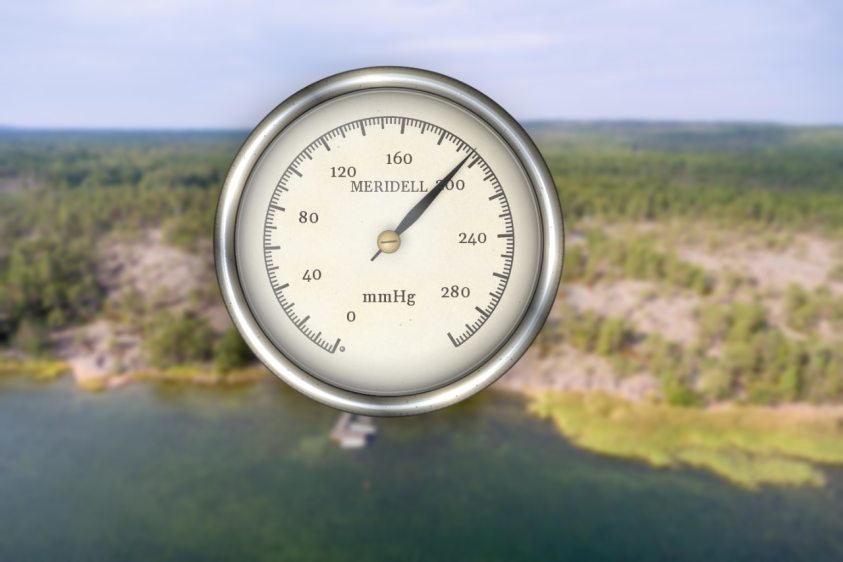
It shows 196 mmHg
